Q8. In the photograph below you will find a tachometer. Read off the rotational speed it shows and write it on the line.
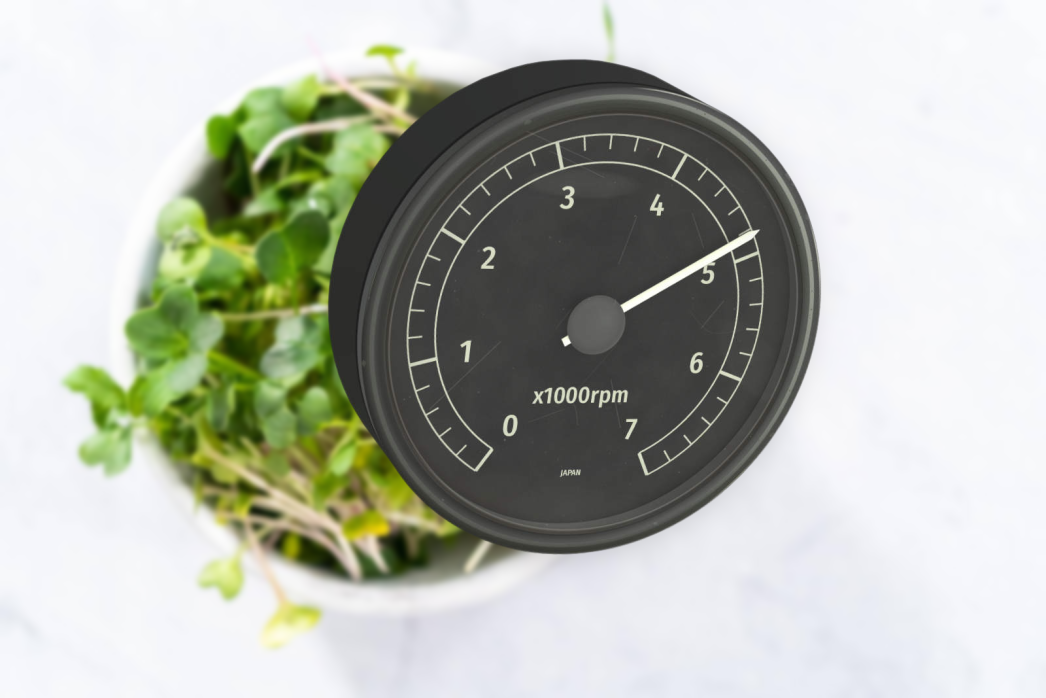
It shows 4800 rpm
